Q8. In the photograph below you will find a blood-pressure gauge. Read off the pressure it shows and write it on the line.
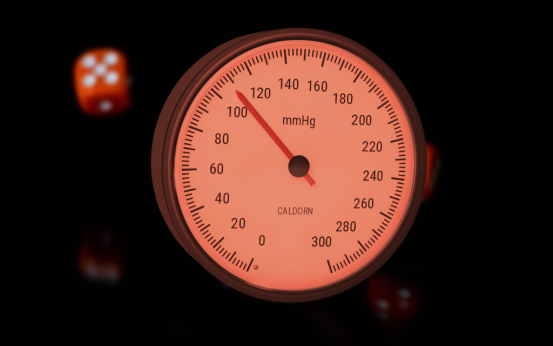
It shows 108 mmHg
